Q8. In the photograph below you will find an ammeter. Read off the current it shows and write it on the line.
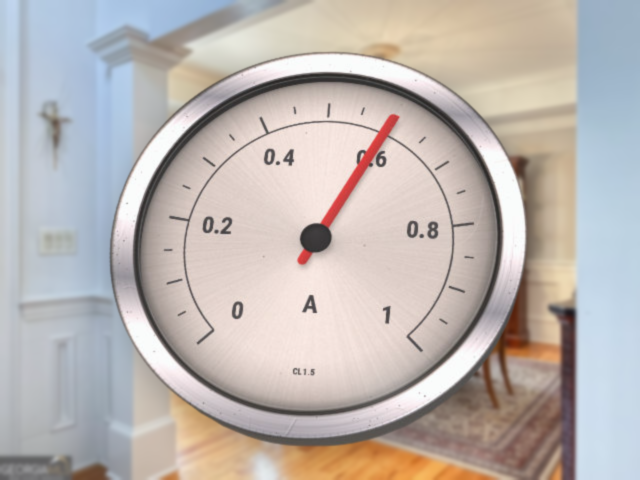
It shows 0.6 A
